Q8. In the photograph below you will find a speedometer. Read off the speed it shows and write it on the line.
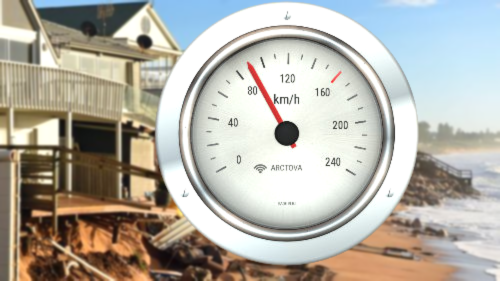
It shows 90 km/h
